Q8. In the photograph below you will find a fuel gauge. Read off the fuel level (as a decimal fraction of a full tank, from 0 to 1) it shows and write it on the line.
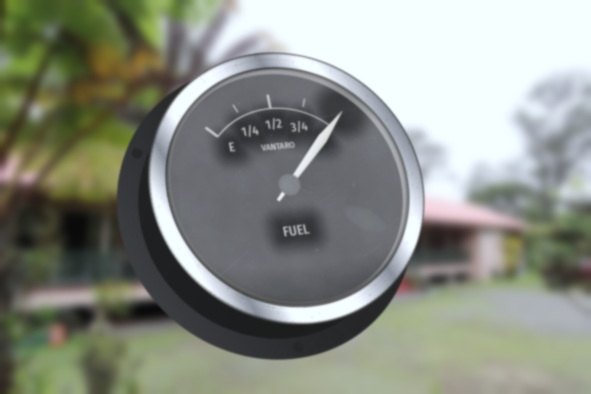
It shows 1
